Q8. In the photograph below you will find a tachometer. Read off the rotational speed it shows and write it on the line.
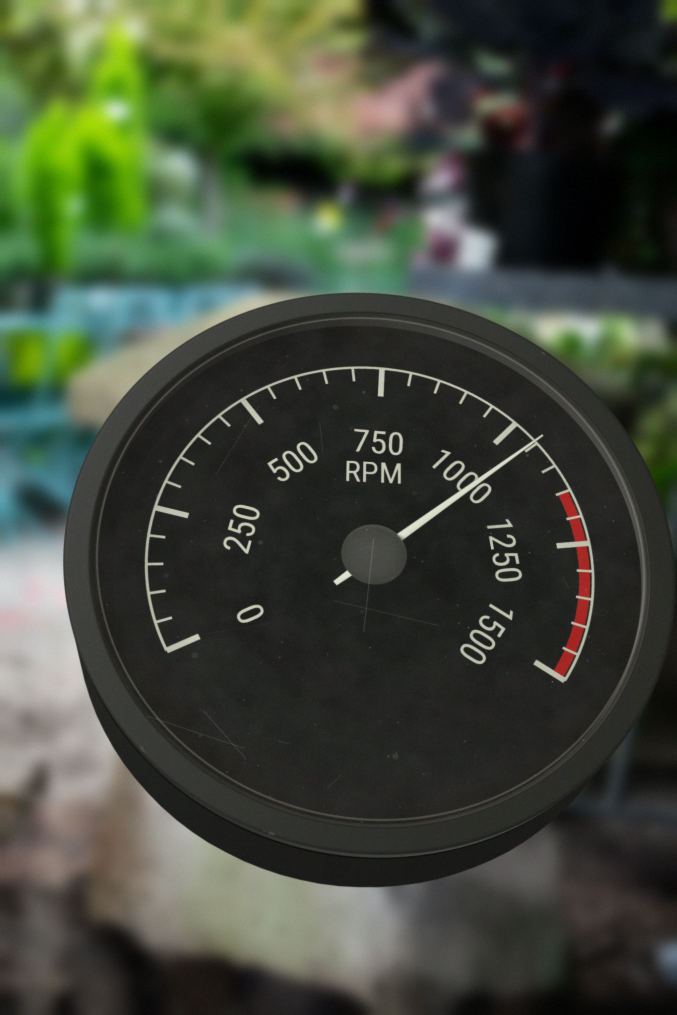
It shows 1050 rpm
